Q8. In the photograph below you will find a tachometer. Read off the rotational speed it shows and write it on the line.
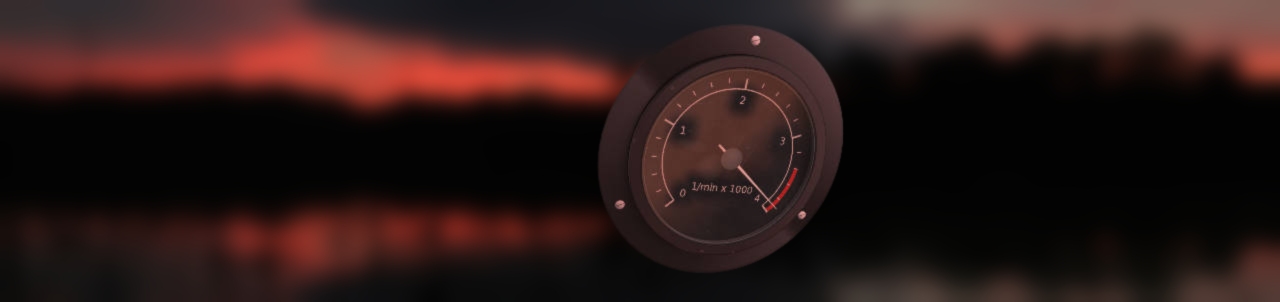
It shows 3900 rpm
